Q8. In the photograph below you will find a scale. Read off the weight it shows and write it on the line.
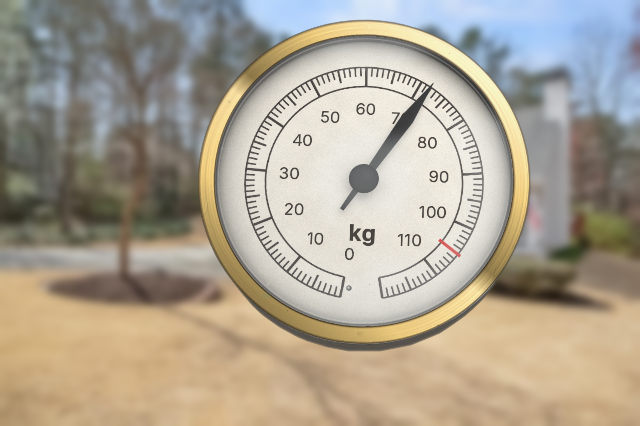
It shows 72 kg
